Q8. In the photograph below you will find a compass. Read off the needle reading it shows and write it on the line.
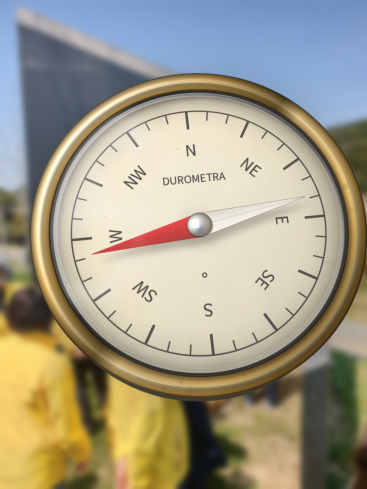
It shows 260 °
